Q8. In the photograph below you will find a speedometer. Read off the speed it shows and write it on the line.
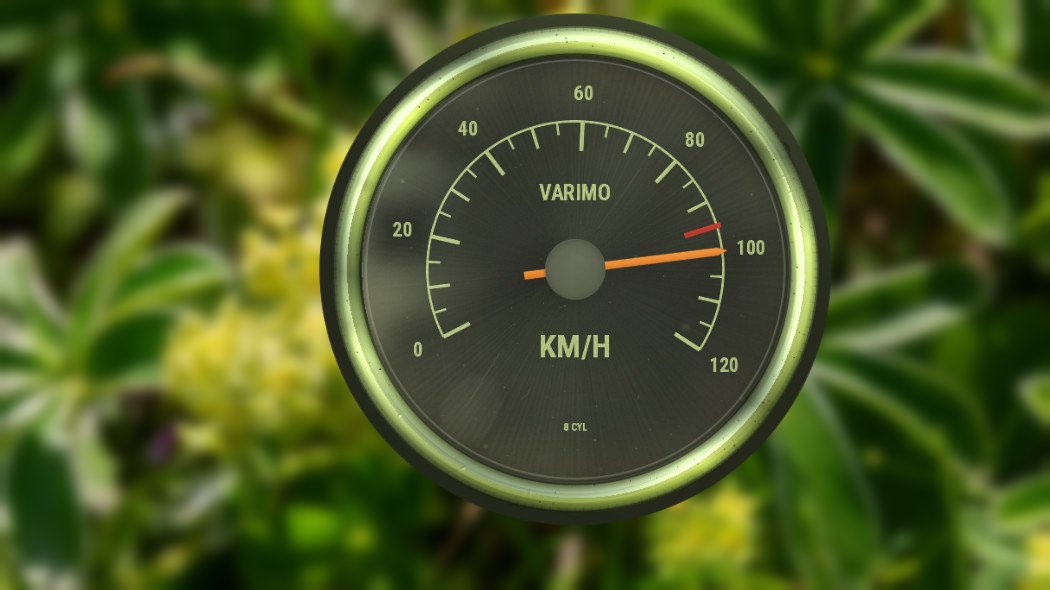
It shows 100 km/h
